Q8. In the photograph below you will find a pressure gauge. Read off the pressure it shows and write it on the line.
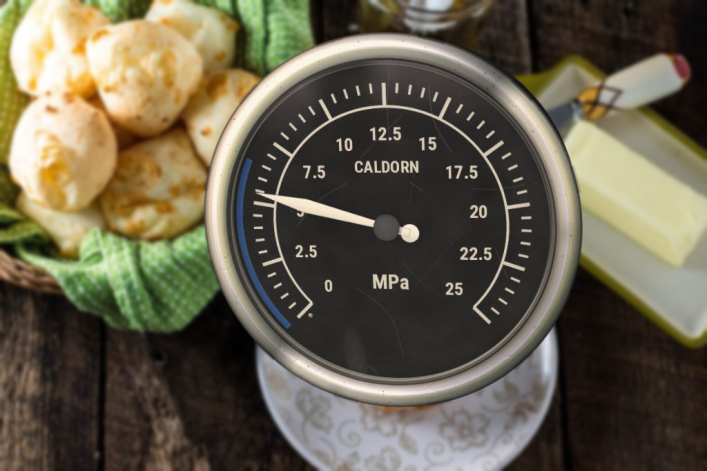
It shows 5.5 MPa
